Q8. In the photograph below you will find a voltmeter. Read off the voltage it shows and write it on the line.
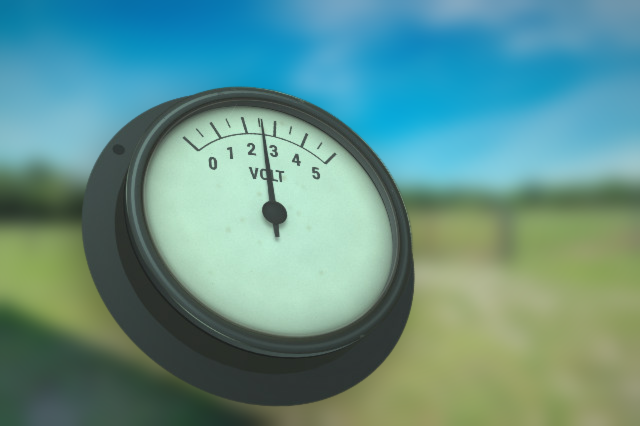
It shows 2.5 V
